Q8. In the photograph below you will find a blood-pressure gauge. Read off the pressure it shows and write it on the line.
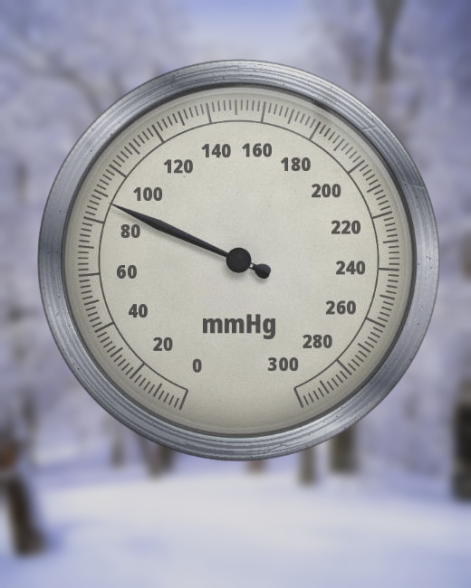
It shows 88 mmHg
